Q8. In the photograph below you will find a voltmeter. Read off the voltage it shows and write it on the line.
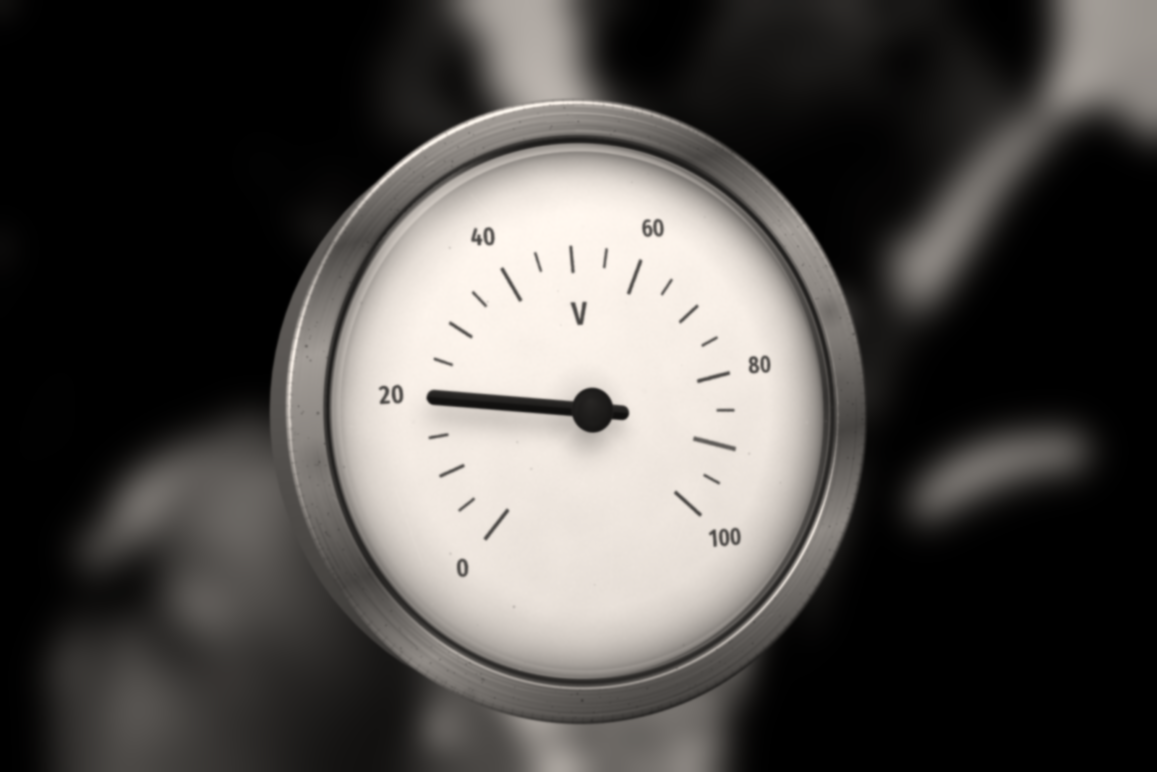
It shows 20 V
